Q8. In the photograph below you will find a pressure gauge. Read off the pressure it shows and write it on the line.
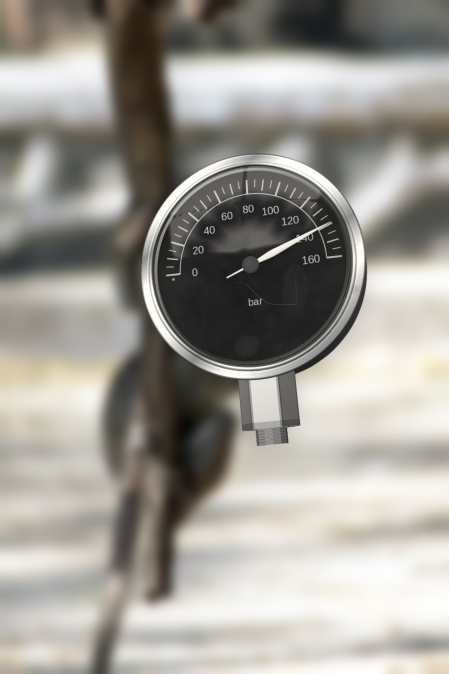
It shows 140 bar
